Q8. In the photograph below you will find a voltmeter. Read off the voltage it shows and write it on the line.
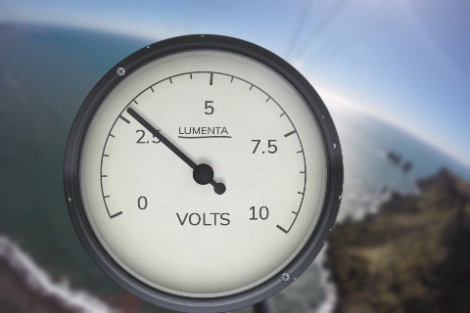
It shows 2.75 V
